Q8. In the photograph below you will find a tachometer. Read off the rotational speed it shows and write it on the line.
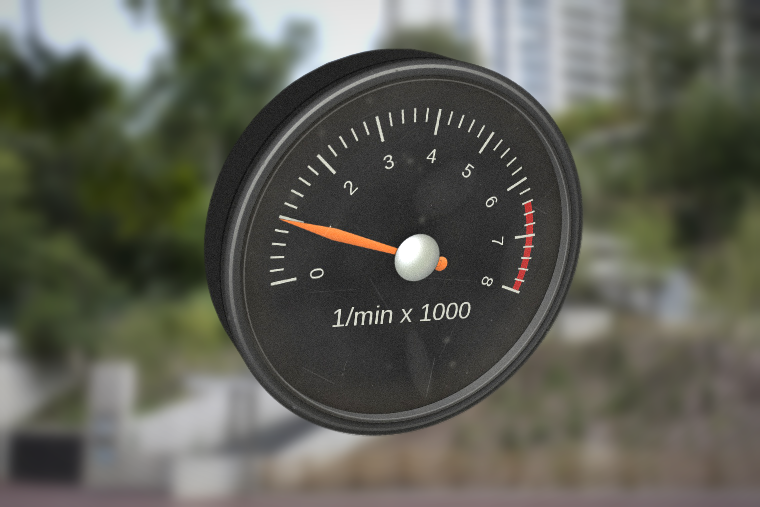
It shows 1000 rpm
